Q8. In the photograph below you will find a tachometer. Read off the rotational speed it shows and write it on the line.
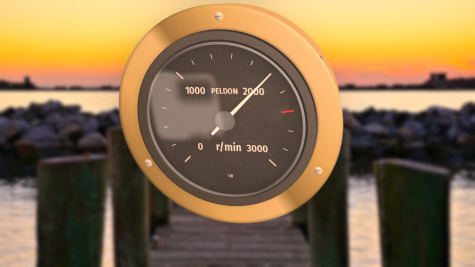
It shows 2000 rpm
